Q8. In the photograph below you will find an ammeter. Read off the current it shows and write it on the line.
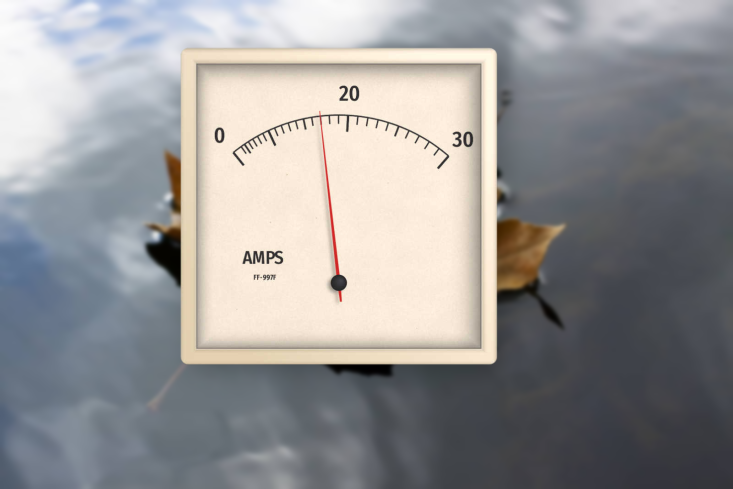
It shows 17 A
